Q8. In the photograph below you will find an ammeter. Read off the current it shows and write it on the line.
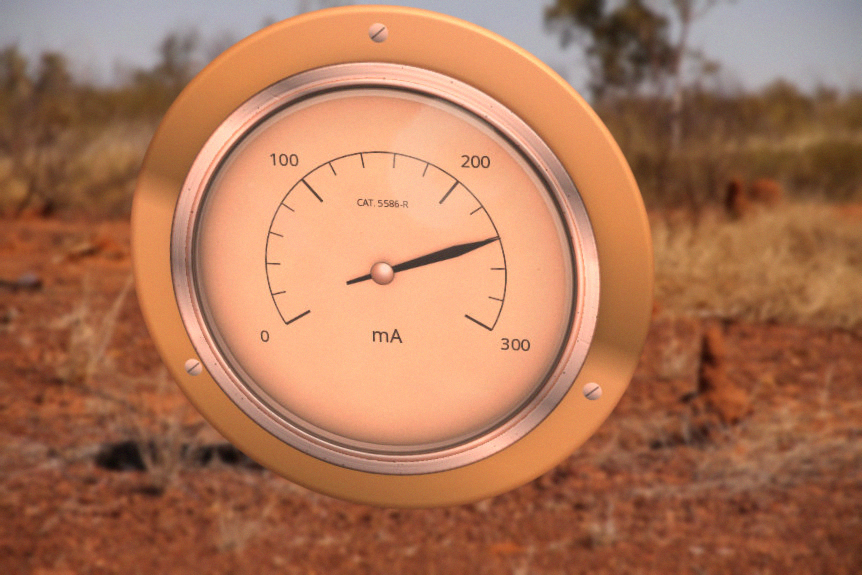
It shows 240 mA
